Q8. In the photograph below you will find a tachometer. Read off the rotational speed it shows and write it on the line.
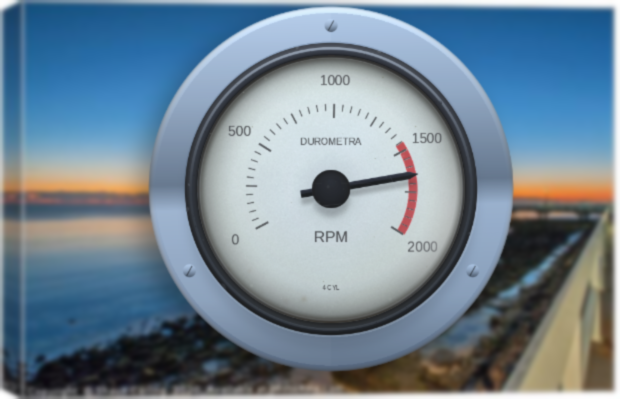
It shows 1650 rpm
